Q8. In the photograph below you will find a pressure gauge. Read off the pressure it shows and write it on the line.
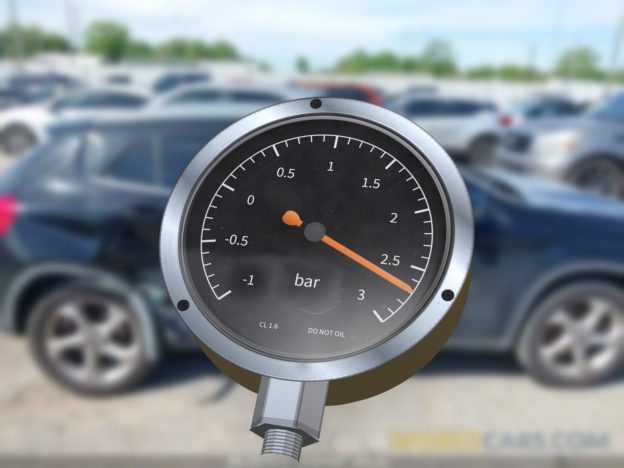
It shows 2.7 bar
